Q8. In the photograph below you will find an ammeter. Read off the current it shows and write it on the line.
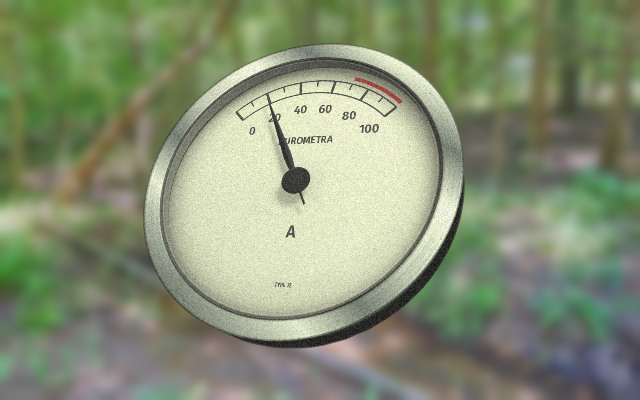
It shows 20 A
